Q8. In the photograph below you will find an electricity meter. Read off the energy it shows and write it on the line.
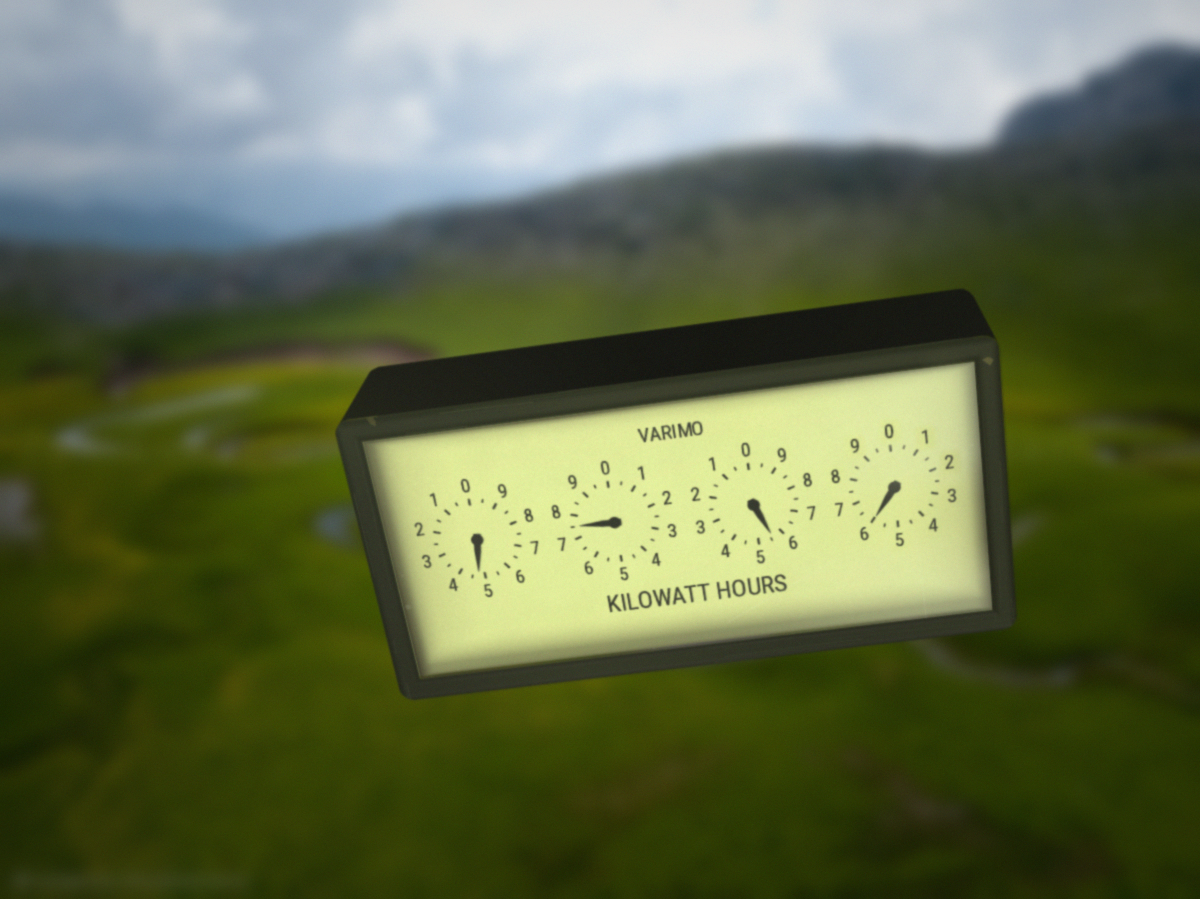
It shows 4756 kWh
